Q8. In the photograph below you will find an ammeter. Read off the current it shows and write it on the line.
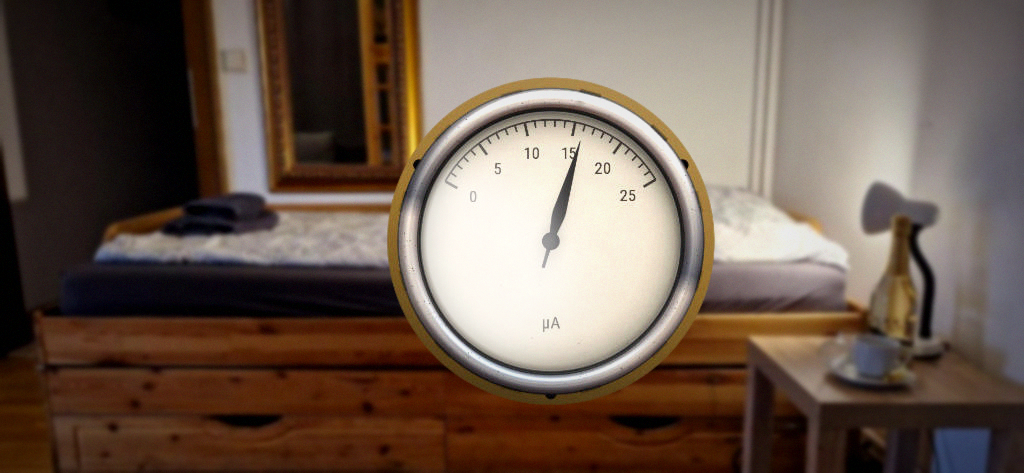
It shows 16 µA
